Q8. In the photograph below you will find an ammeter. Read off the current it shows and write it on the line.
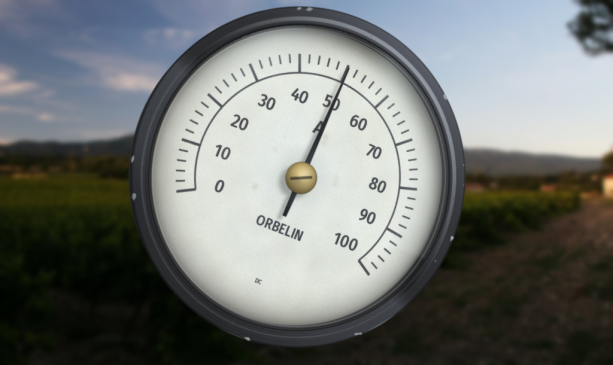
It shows 50 A
